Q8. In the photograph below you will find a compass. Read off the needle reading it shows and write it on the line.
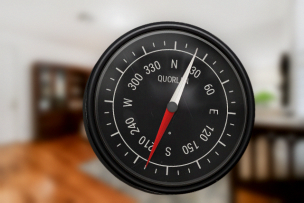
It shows 200 °
